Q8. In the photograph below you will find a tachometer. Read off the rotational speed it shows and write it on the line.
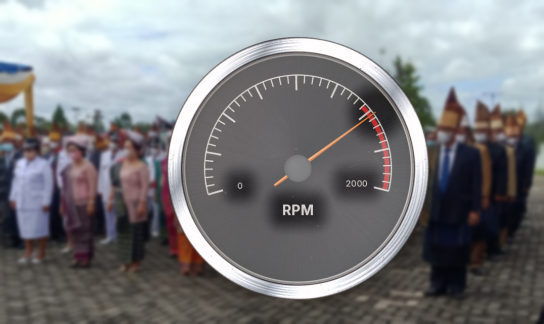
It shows 1525 rpm
